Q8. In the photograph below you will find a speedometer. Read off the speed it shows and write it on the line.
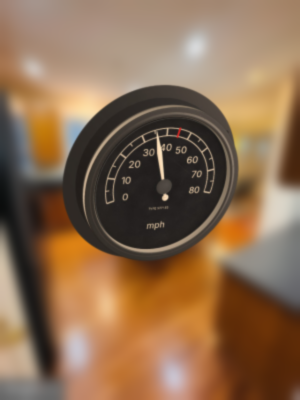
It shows 35 mph
